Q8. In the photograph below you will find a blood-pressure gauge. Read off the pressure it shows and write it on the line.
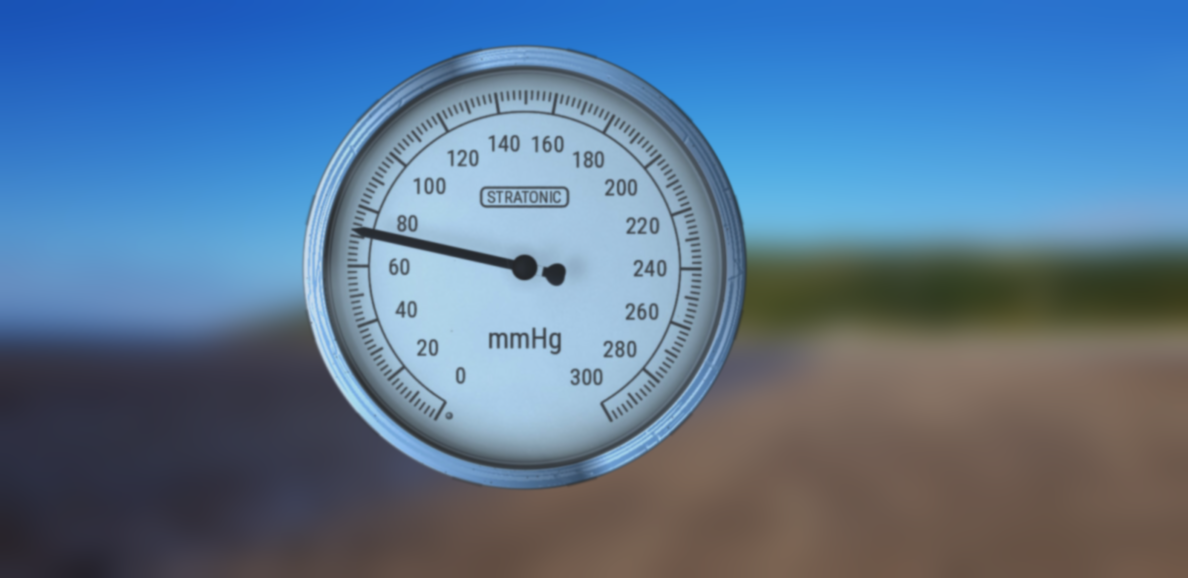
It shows 72 mmHg
